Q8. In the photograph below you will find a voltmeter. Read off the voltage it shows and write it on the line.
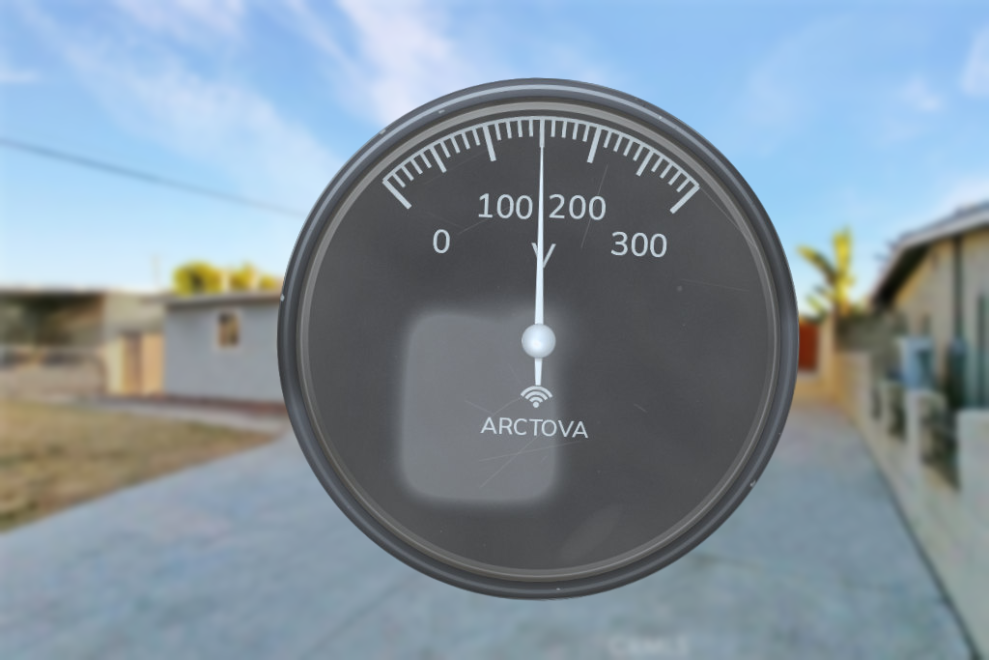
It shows 150 V
